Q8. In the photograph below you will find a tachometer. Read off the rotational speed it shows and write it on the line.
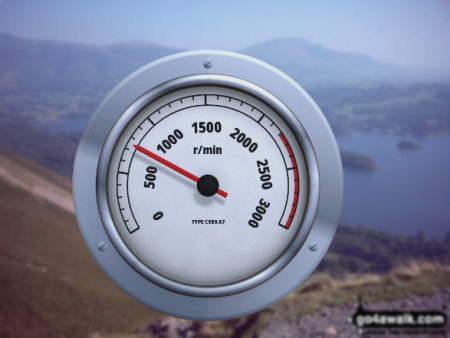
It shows 750 rpm
